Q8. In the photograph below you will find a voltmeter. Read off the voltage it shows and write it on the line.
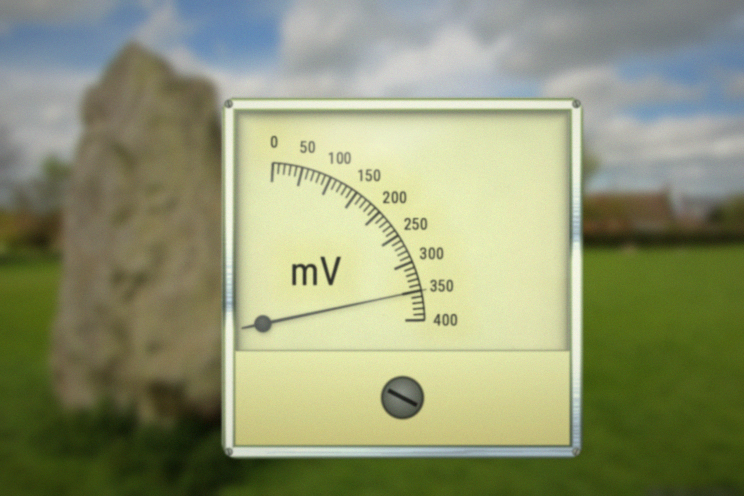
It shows 350 mV
